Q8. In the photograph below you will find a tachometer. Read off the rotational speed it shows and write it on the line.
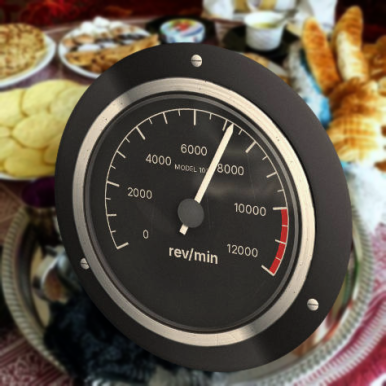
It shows 7250 rpm
